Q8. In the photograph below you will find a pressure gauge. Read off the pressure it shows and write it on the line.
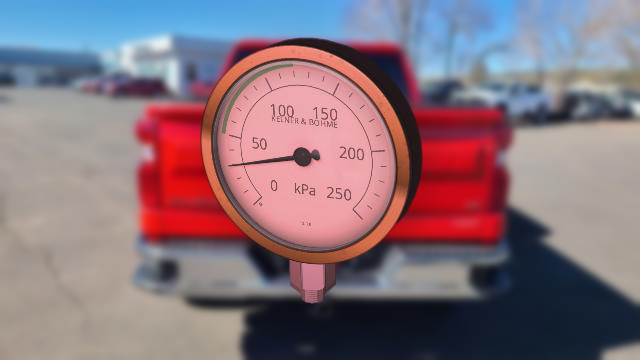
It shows 30 kPa
